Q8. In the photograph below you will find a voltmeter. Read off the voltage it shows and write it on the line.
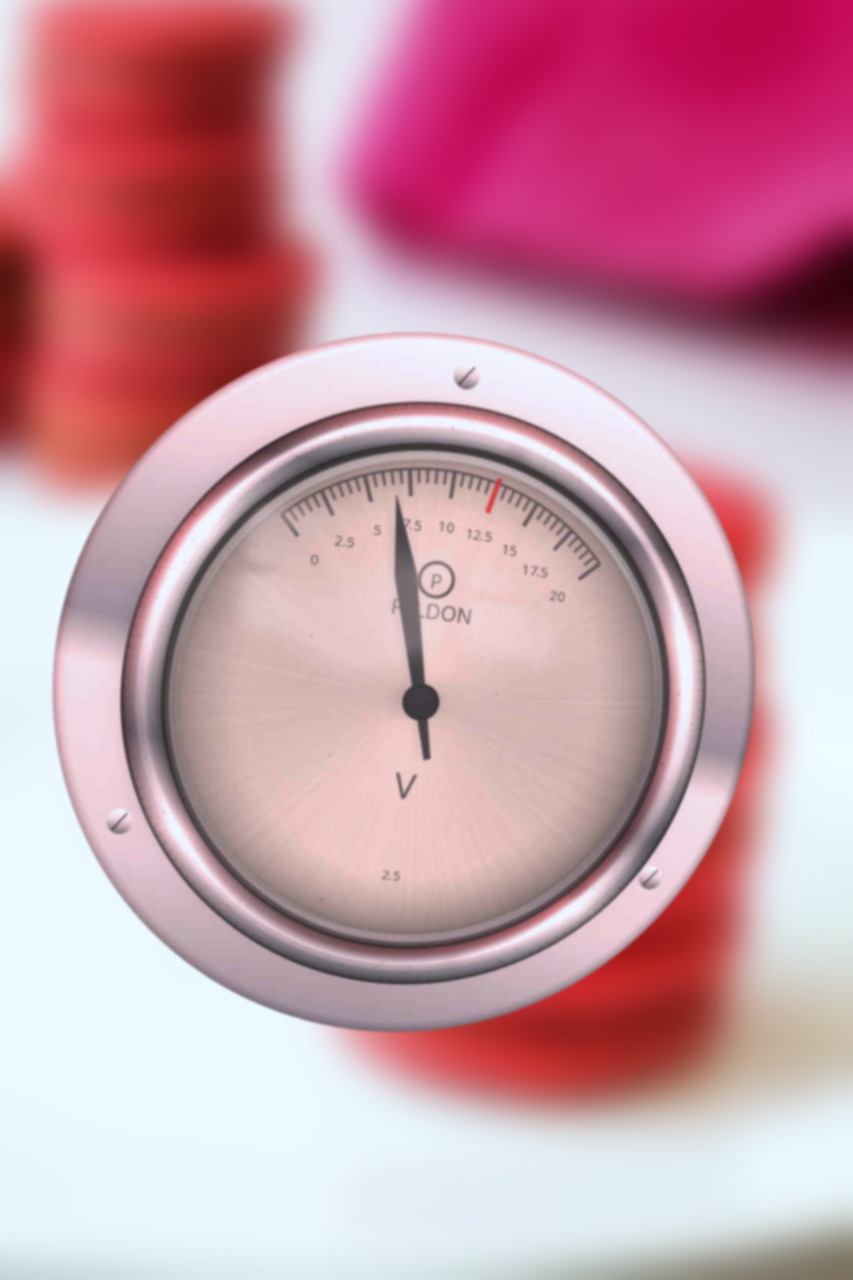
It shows 6.5 V
